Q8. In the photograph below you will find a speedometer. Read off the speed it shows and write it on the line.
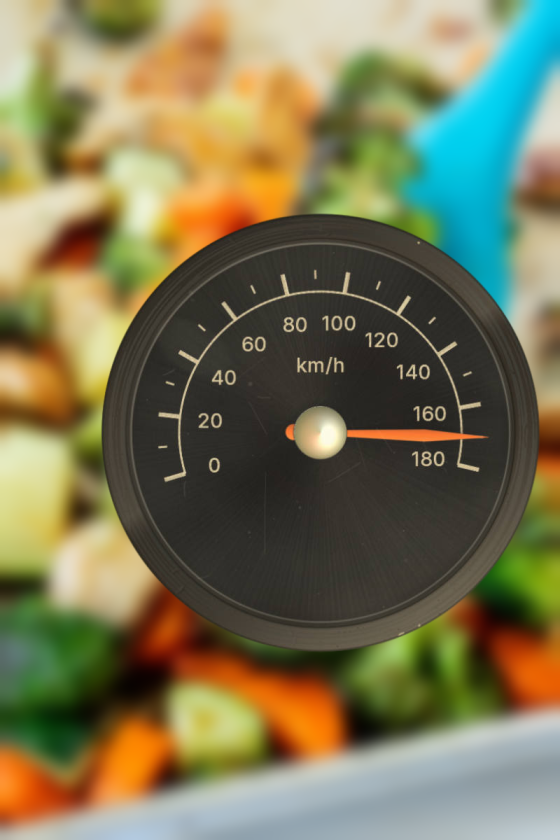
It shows 170 km/h
